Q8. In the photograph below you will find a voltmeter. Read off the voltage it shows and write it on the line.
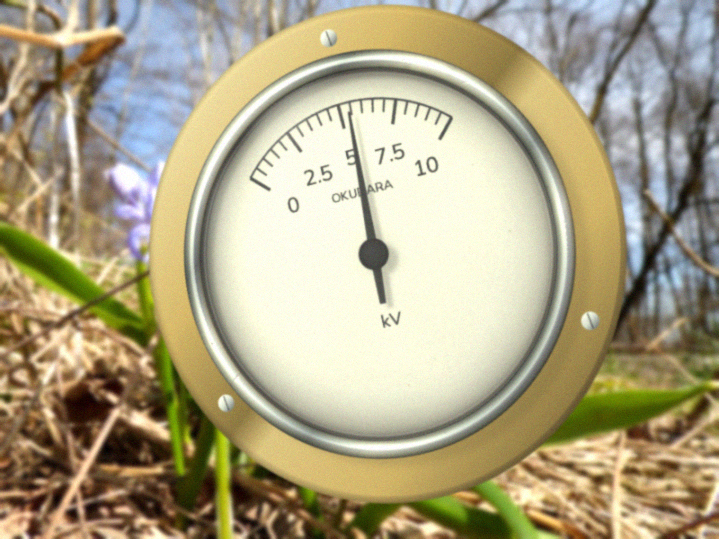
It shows 5.5 kV
